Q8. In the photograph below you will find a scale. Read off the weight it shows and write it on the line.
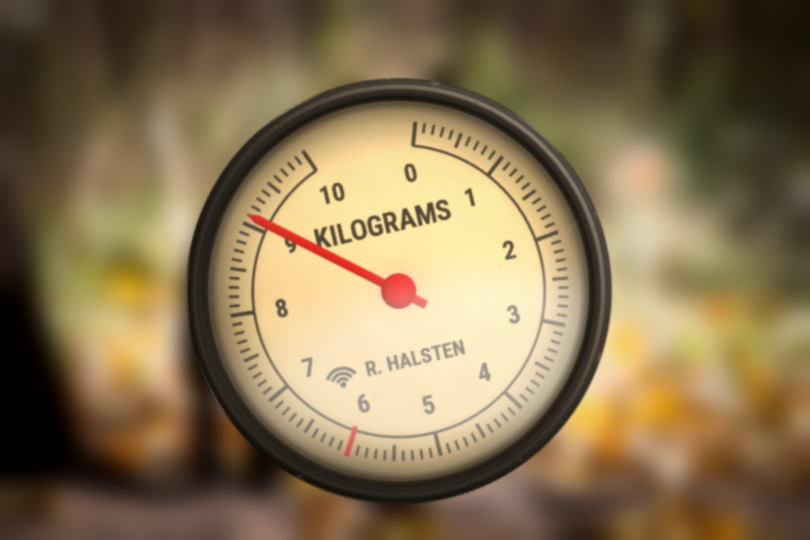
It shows 9.1 kg
